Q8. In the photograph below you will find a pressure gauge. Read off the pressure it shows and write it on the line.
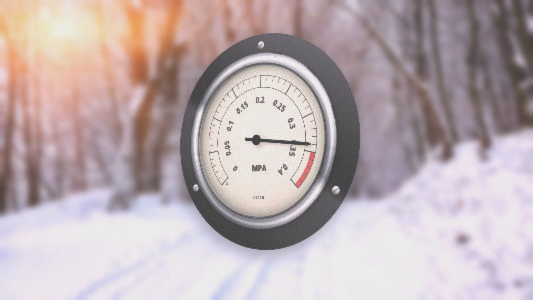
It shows 0.34 MPa
